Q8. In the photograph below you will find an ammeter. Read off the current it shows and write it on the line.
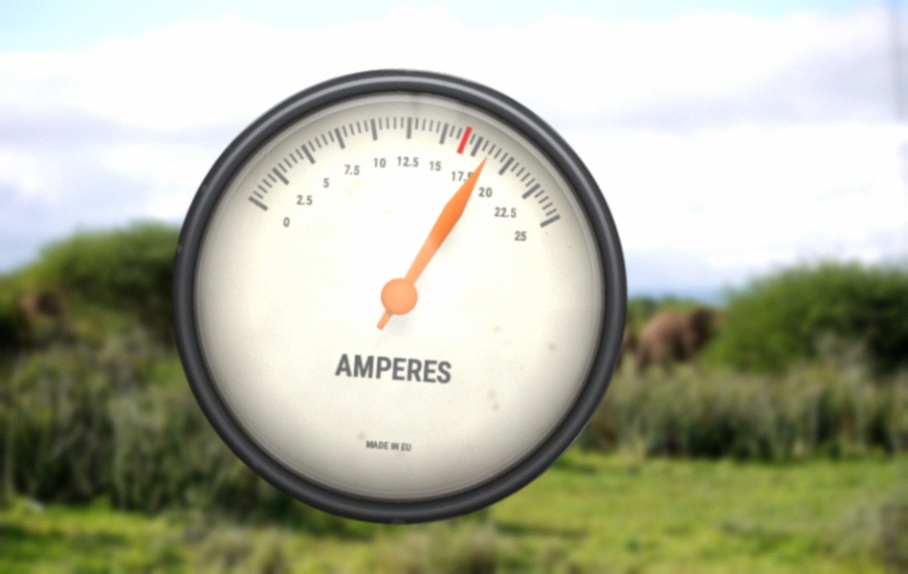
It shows 18.5 A
